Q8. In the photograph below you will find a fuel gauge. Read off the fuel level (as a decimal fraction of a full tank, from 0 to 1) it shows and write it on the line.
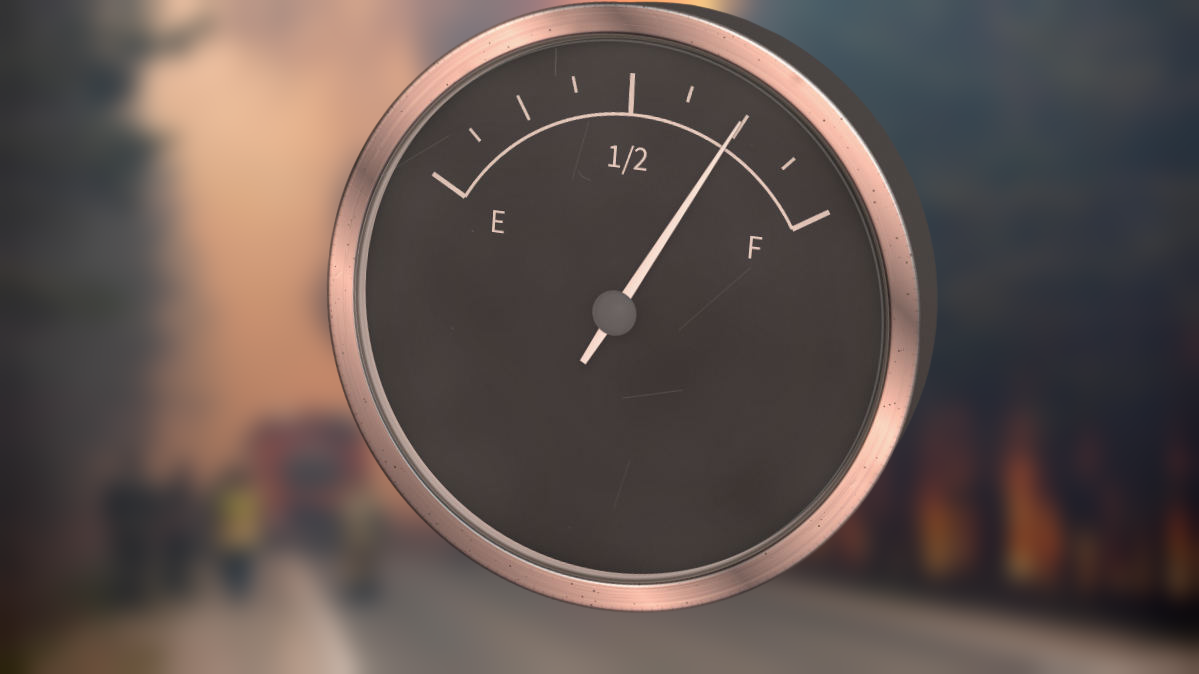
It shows 0.75
